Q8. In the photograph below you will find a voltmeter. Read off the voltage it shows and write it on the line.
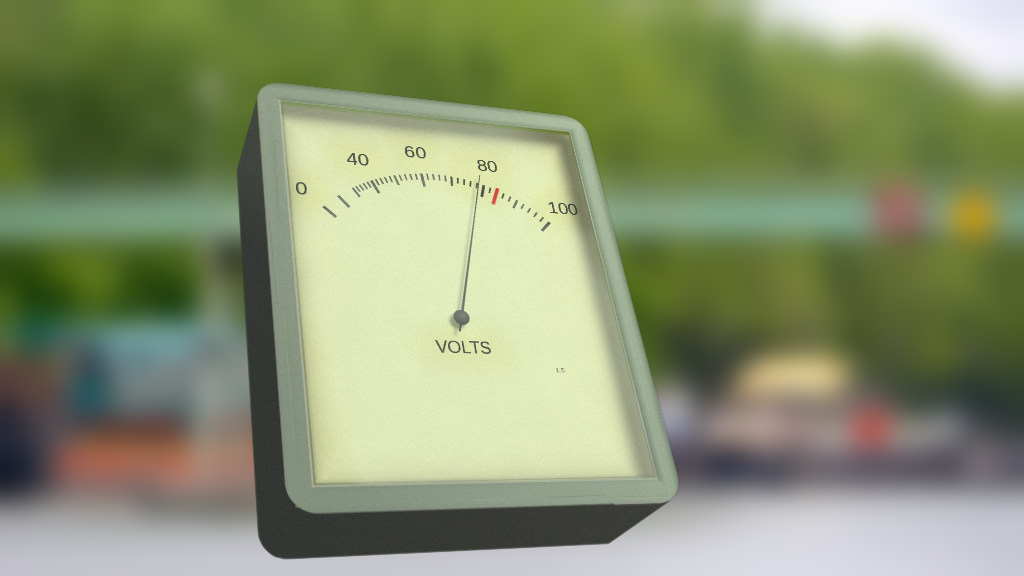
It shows 78 V
